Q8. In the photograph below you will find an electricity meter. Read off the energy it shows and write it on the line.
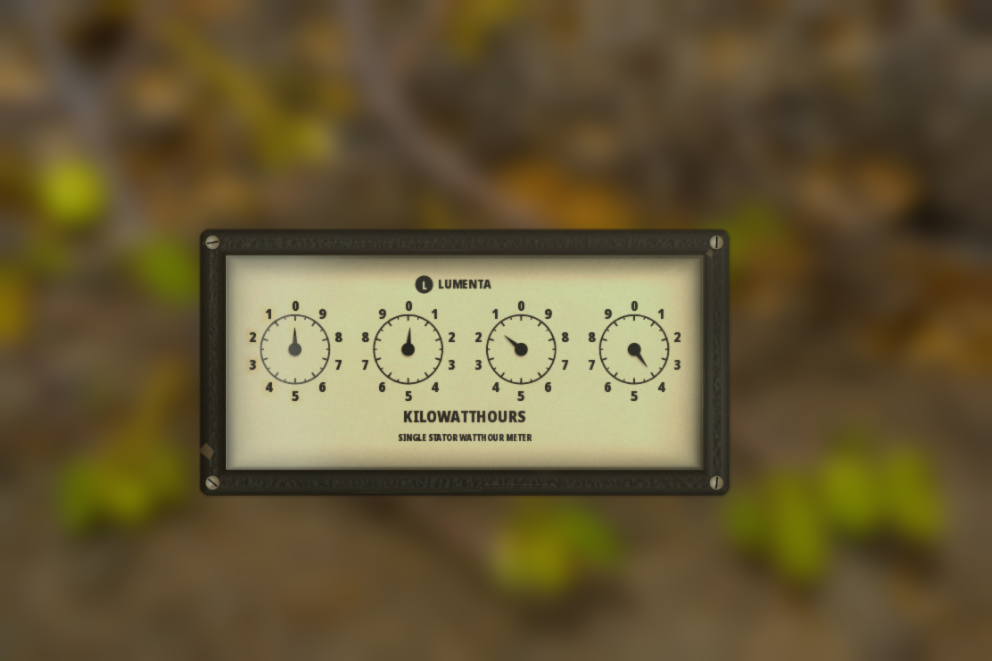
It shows 14 kWh
